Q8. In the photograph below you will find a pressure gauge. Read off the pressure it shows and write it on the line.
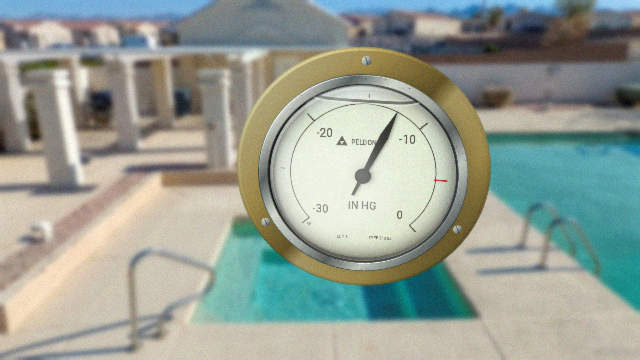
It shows -12.5 inHg
